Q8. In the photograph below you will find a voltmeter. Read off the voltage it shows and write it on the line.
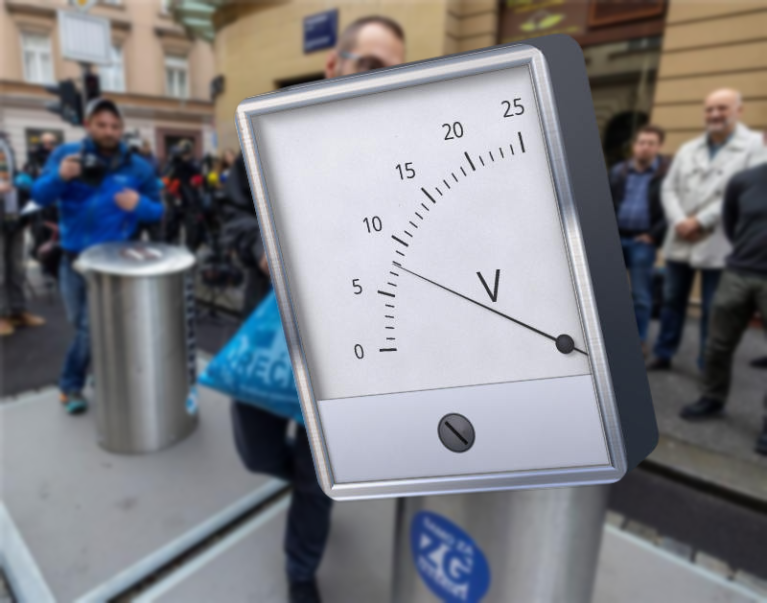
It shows 8 V
